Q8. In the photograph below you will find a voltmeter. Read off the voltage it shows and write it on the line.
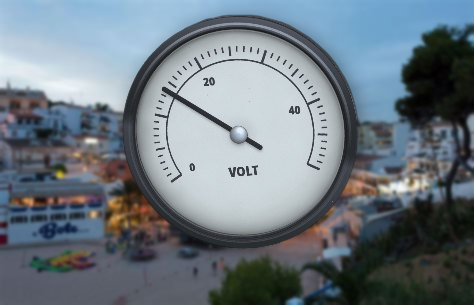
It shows 14 V
